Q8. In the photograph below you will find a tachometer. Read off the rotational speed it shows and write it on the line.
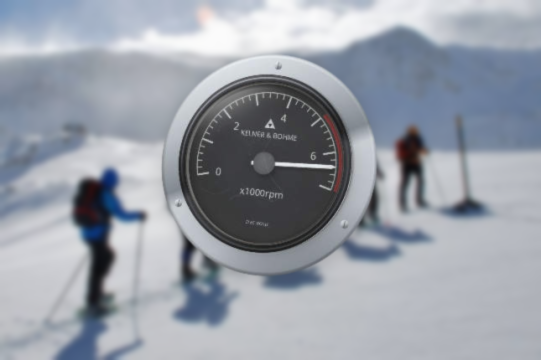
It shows 6400 rpm
